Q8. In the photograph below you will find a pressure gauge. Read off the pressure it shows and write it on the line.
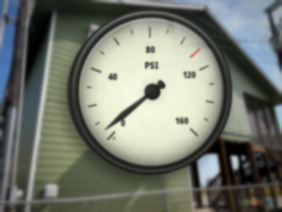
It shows 5 psi
